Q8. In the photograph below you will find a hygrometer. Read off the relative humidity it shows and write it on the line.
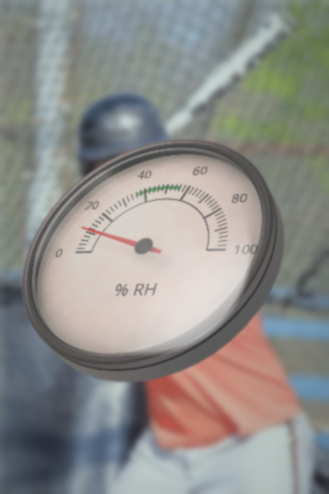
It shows 10 %
